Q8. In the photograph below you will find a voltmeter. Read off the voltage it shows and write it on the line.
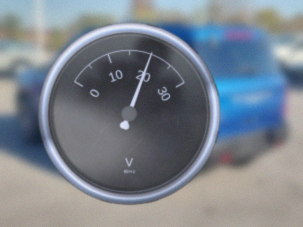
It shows 20 V
